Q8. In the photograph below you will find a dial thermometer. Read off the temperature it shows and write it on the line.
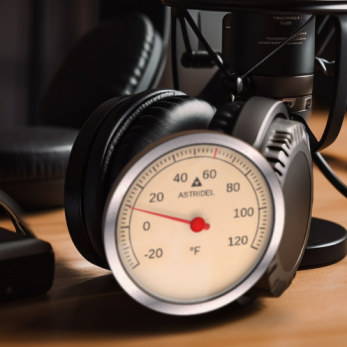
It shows 10 °F
